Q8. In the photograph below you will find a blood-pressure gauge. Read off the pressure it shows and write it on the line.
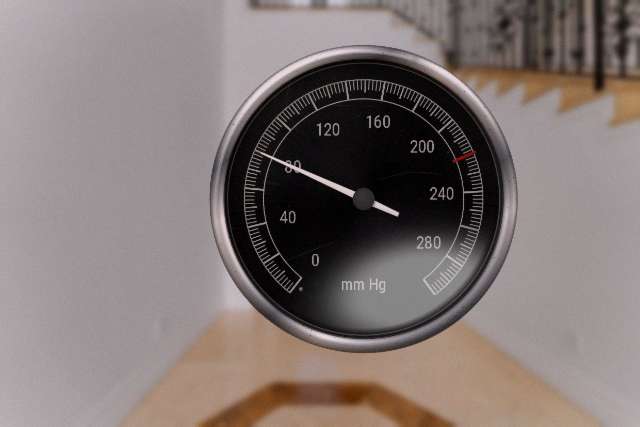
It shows 80 mmHg
